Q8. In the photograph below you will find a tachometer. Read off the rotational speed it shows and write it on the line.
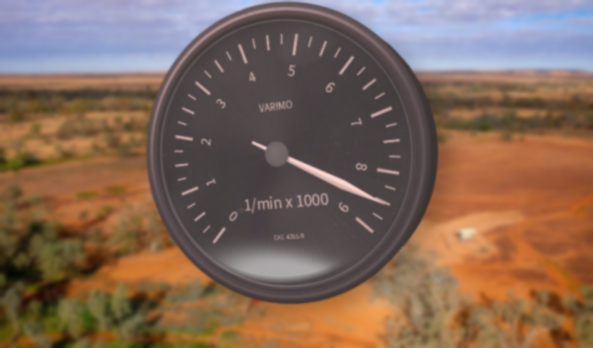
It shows 8500 rpm
